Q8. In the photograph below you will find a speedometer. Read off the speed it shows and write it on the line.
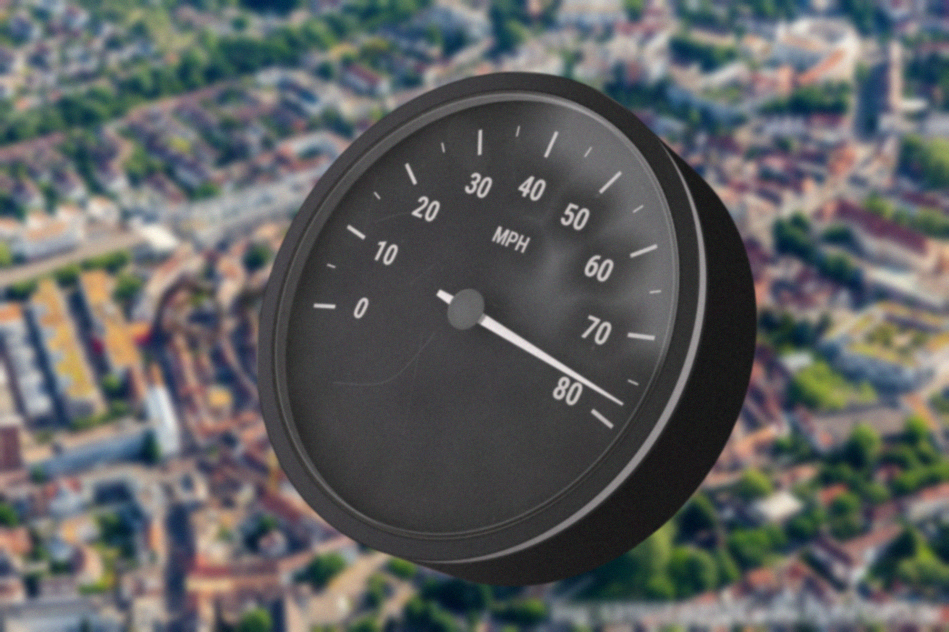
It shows 77.5 mph
